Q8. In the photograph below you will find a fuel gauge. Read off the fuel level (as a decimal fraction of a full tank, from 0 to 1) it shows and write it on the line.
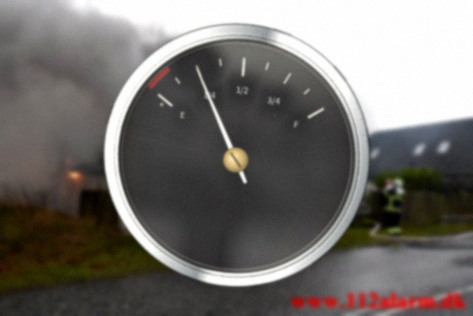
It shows 0.25
